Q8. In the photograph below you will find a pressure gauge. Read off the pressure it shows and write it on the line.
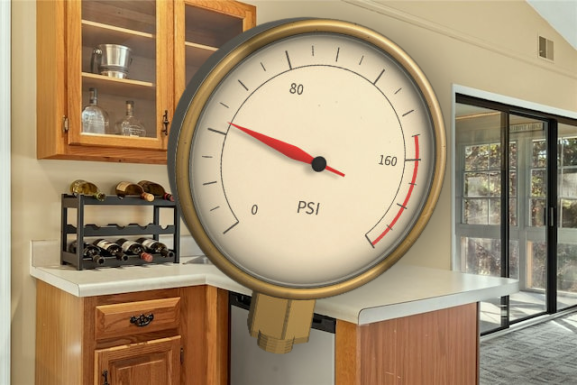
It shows 45 psi
